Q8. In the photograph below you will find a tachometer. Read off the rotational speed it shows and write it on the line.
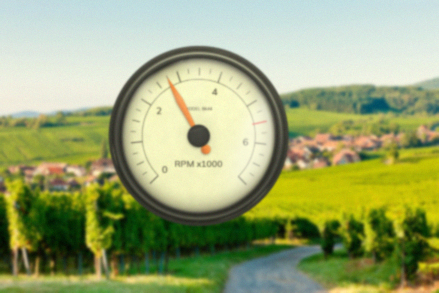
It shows 2750 rpm
